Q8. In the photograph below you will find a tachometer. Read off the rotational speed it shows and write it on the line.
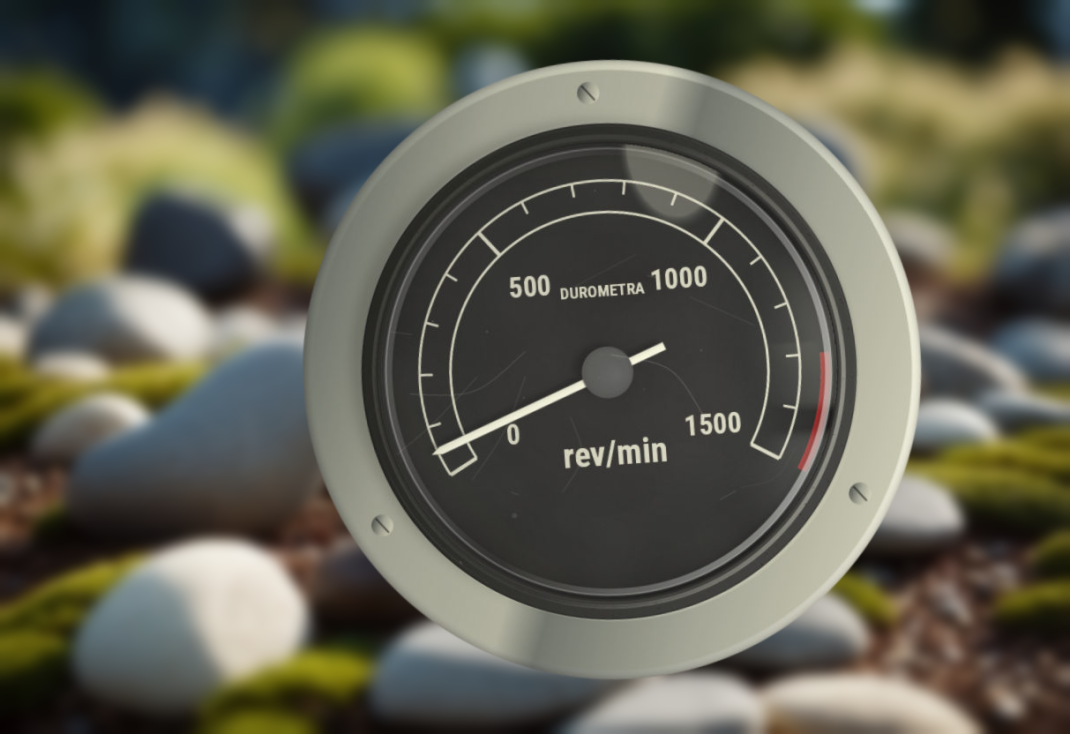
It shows 50 rpm
